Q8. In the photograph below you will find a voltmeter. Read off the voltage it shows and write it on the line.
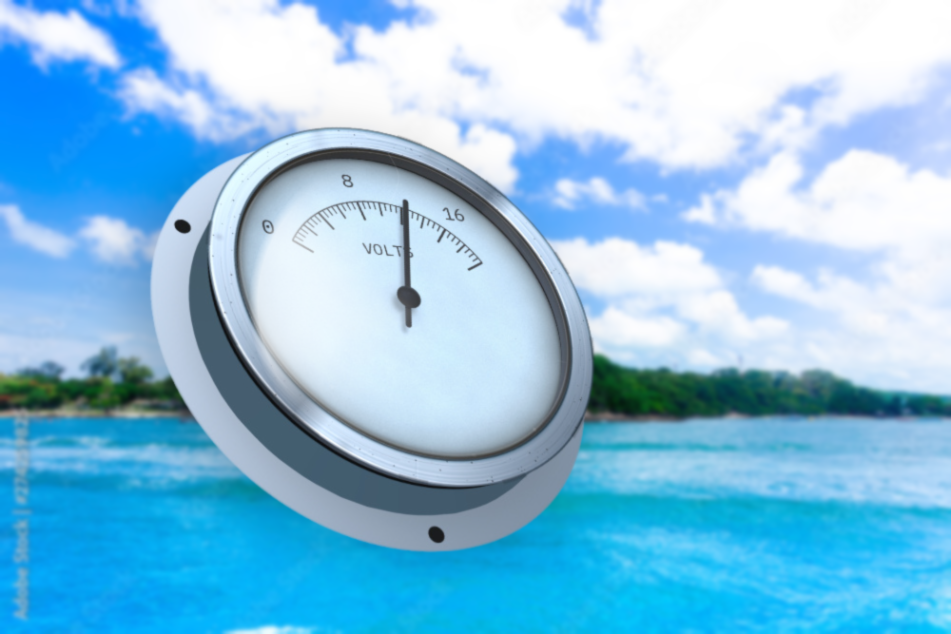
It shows 12 V
